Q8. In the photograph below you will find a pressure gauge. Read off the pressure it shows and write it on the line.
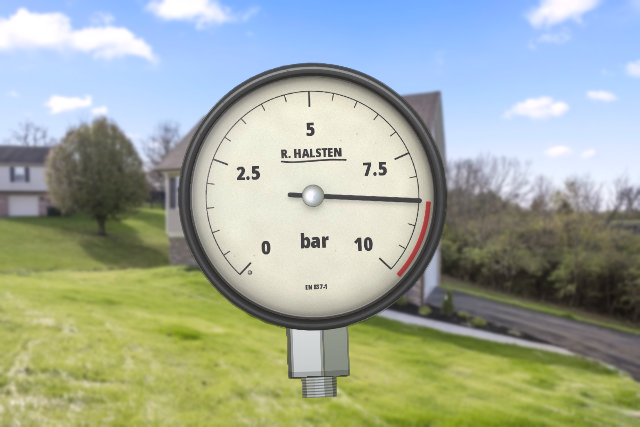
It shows 8.5 bar
